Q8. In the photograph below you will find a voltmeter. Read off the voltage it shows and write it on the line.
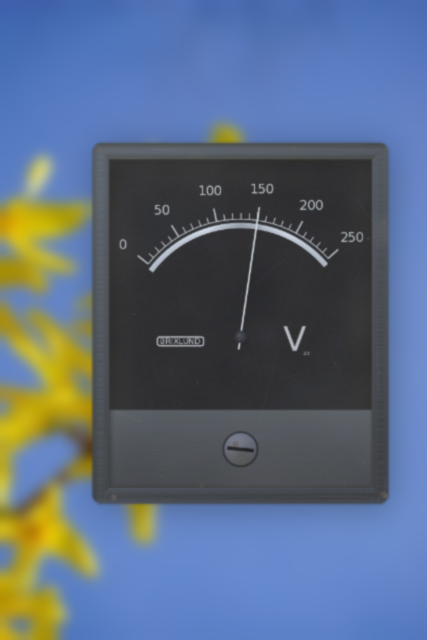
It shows 150 V
